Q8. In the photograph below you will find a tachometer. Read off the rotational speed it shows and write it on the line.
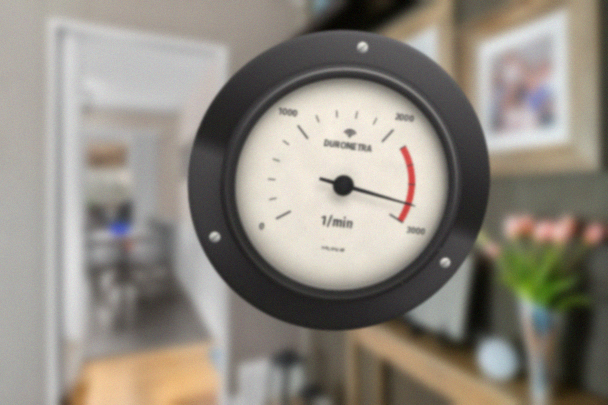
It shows 2800 rpm
